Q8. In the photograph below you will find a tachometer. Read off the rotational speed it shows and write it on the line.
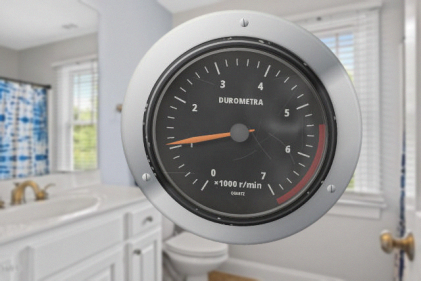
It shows 1100 rpm
